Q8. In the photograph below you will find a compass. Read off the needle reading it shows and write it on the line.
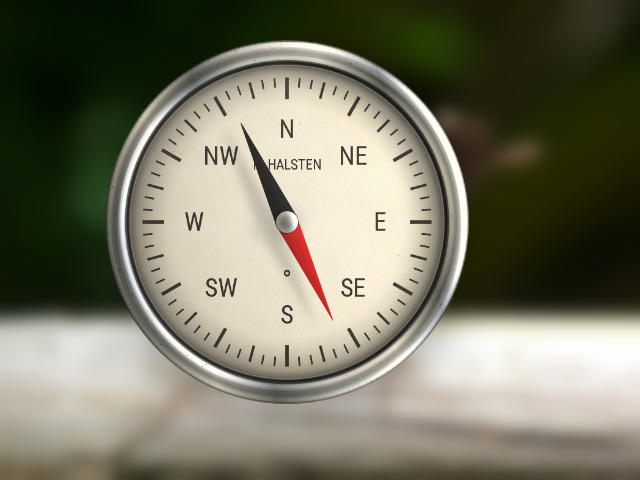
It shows 155 °
